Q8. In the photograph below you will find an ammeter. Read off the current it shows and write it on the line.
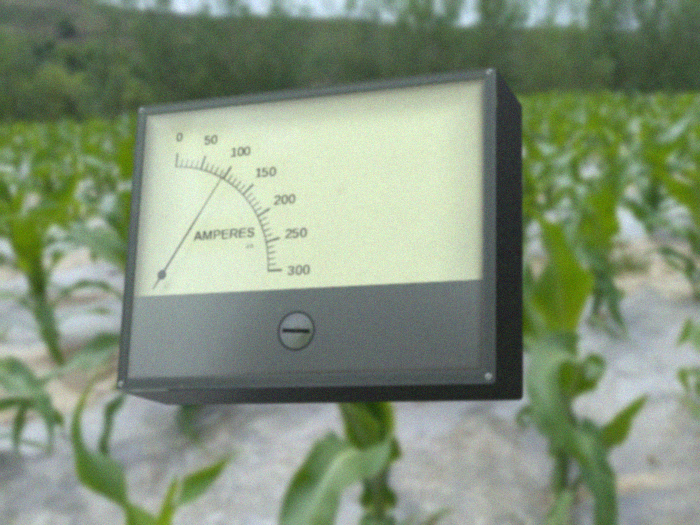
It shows 100 A
